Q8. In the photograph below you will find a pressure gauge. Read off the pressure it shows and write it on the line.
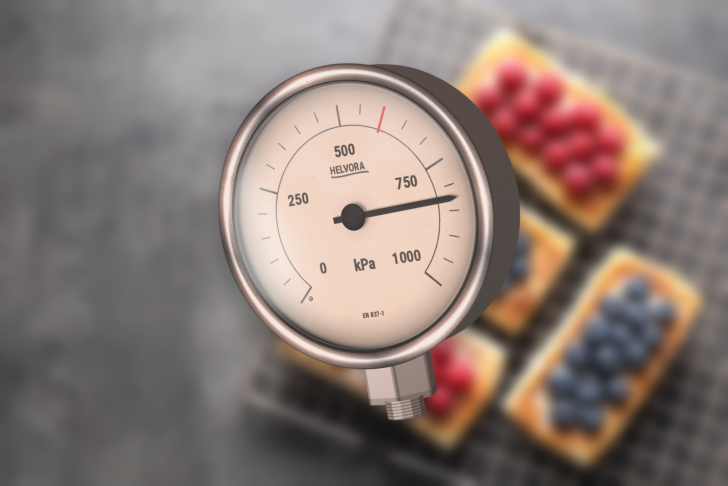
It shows 825 kPa
